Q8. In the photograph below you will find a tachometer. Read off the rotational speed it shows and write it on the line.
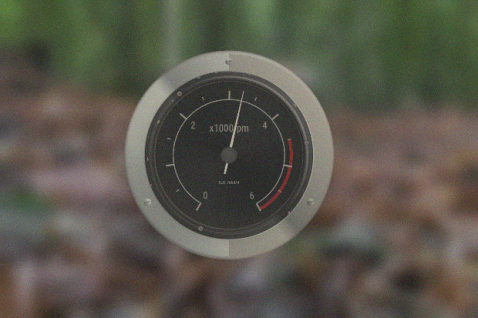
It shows 3250 rpm
